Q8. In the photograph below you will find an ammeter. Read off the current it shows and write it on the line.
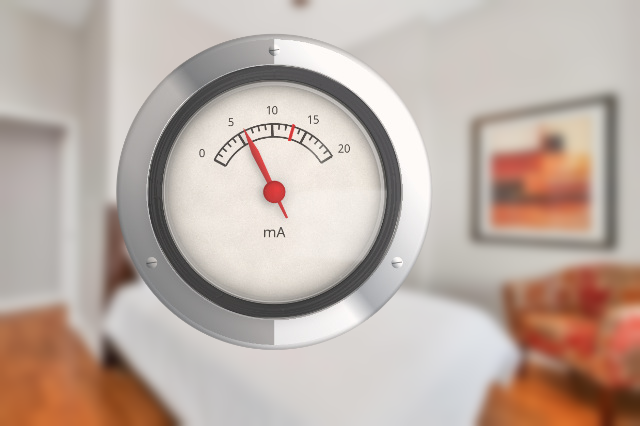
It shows 6 mA
